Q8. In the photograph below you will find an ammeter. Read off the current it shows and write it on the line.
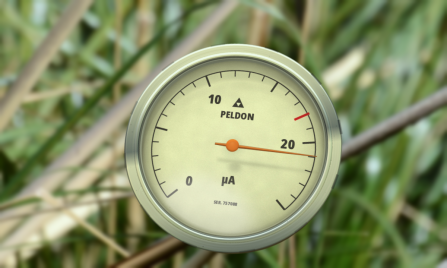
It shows 21 µA
